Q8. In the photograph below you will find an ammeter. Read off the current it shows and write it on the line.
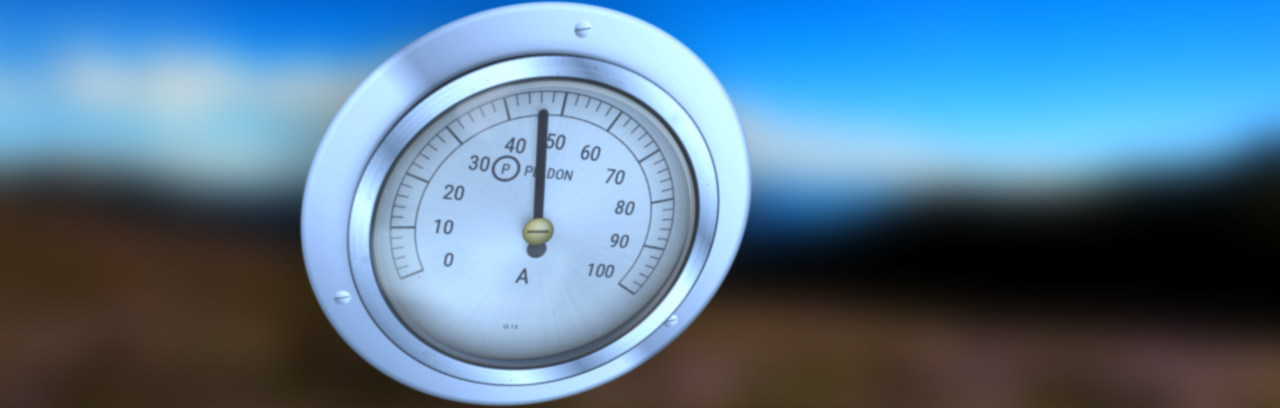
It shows 46 A
